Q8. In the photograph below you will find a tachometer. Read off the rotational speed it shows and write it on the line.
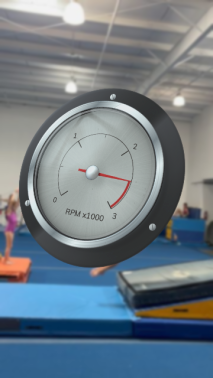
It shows 2500 rpm
